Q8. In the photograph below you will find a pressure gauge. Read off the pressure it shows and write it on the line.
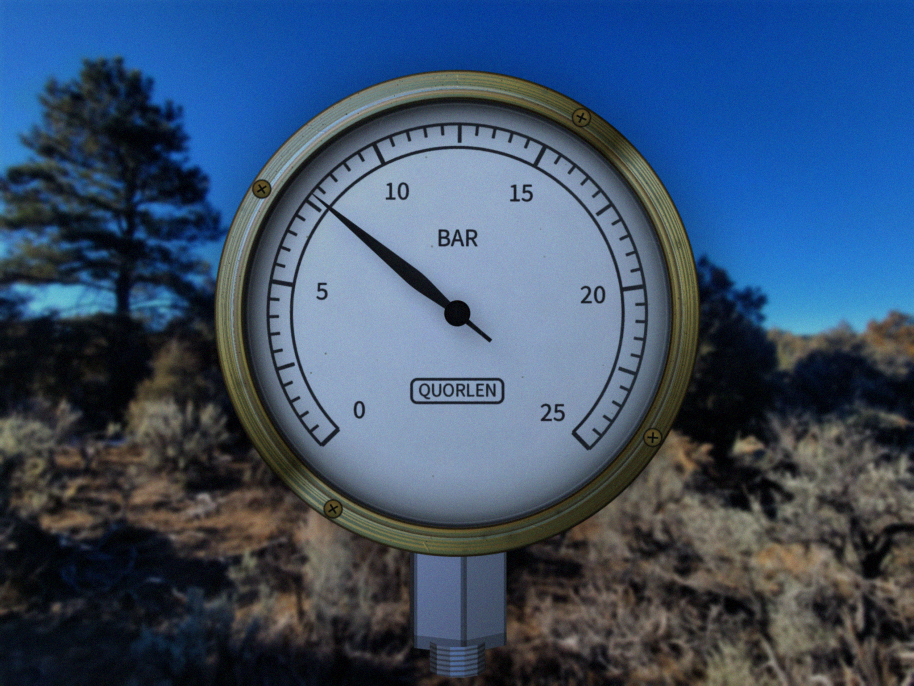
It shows 7.75 bar
